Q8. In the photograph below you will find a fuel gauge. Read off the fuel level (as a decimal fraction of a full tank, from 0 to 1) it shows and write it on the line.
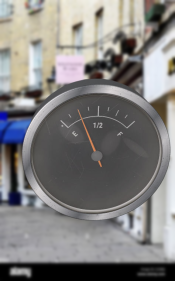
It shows 0.25
